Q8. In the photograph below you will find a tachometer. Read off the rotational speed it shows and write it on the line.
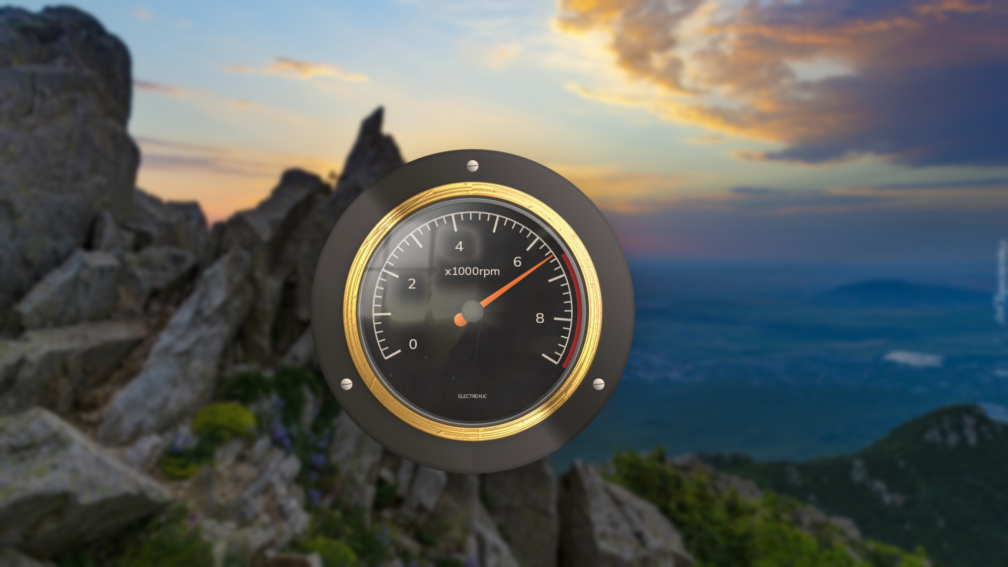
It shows 6500 rpm
